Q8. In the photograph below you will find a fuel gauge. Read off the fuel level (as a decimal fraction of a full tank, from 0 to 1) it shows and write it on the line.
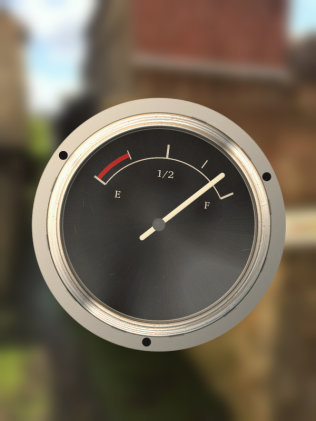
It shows 0.875
